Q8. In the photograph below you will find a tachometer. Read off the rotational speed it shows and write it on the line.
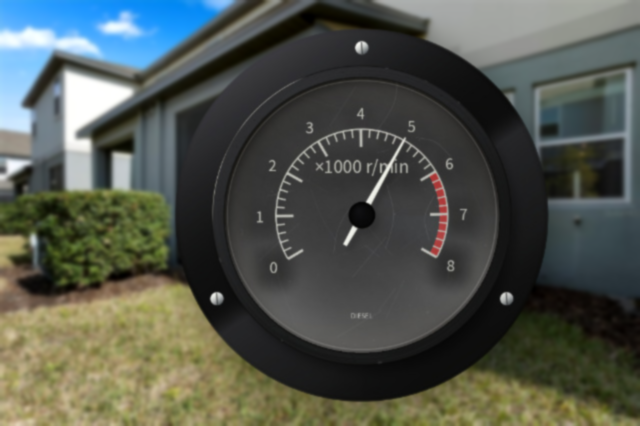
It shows 5000 rpm
